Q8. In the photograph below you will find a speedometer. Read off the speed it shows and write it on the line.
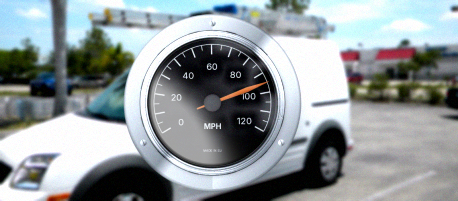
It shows 95 mph
